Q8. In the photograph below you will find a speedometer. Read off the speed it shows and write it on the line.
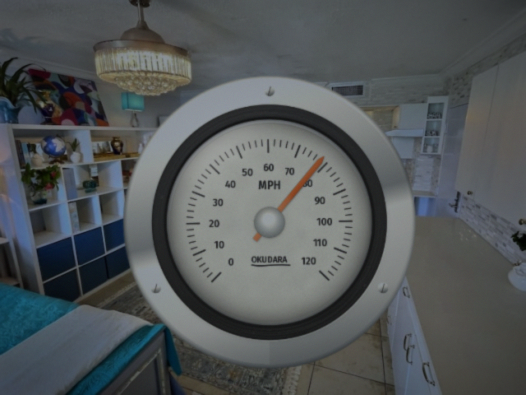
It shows 78 mph
